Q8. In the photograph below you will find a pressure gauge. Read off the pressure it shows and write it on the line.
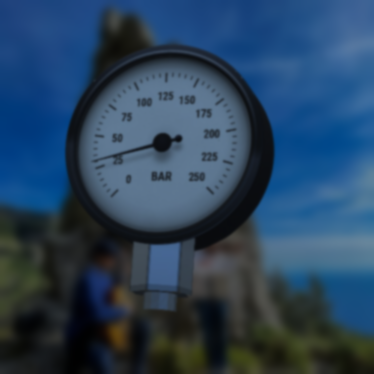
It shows 30 bar
